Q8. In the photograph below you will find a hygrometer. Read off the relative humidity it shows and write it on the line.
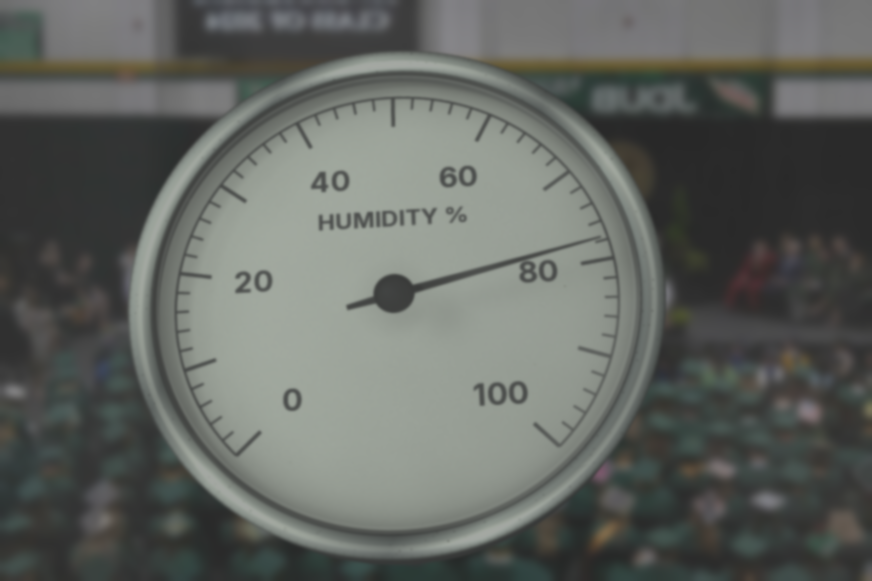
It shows 78 %
